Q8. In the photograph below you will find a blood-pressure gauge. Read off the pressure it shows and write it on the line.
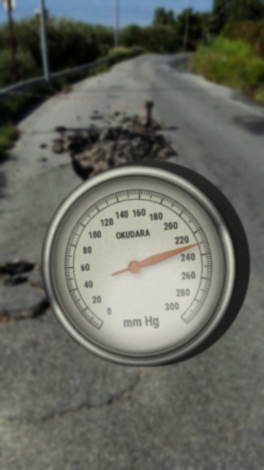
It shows 230 mmHg
